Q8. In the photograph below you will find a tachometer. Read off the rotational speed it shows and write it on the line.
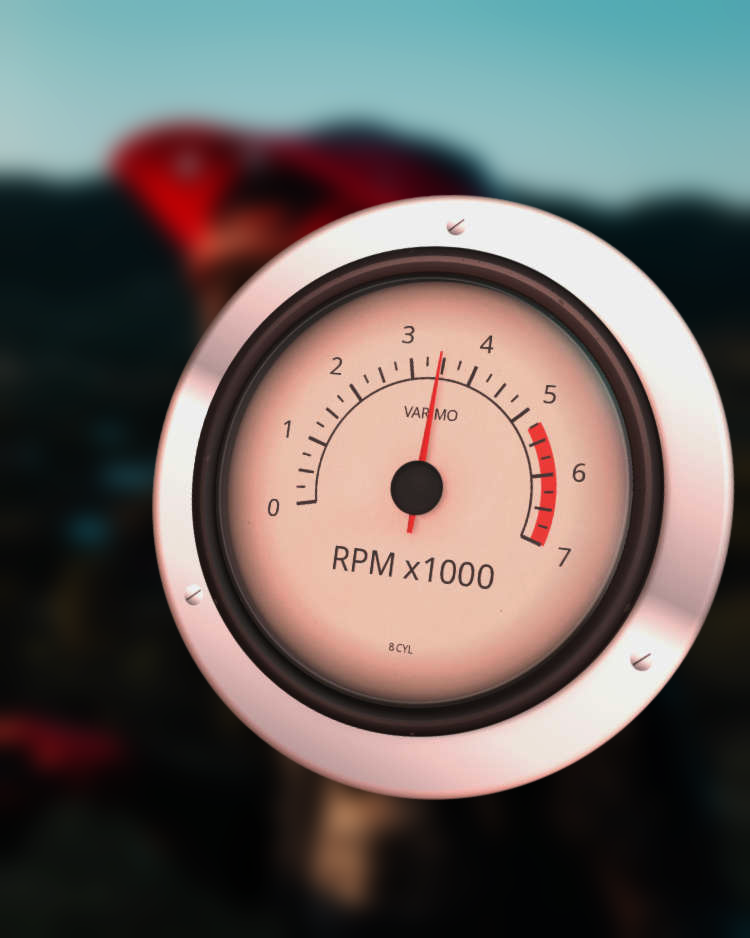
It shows 3500 rpm
